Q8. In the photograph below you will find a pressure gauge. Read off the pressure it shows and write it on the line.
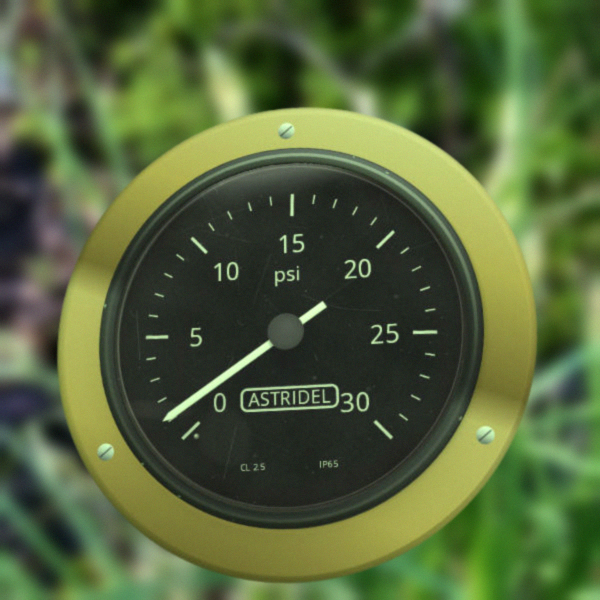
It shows 1 psi
